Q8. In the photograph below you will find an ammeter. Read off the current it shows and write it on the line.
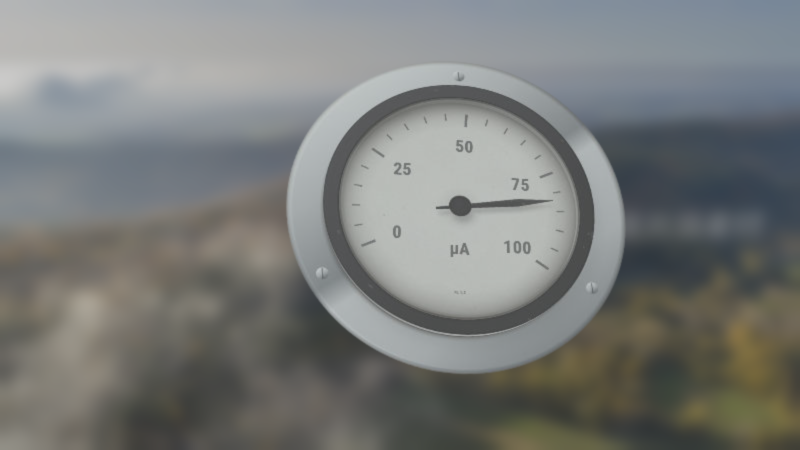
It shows 82.5 µA
